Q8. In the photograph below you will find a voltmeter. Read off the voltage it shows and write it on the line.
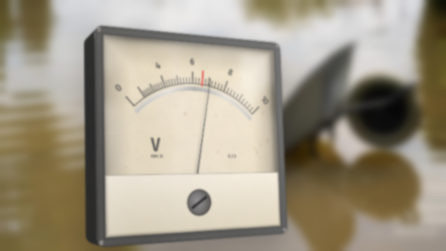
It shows 7 V
